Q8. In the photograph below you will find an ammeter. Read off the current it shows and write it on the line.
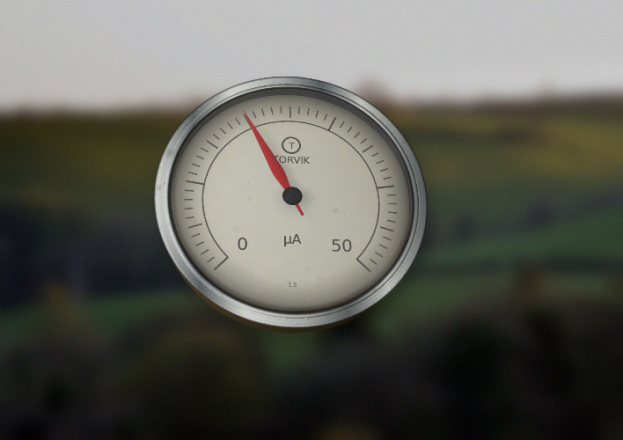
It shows 20 µA
